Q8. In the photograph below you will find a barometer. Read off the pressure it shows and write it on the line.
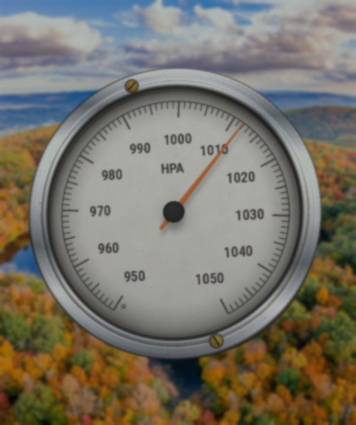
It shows 1012 hPa
